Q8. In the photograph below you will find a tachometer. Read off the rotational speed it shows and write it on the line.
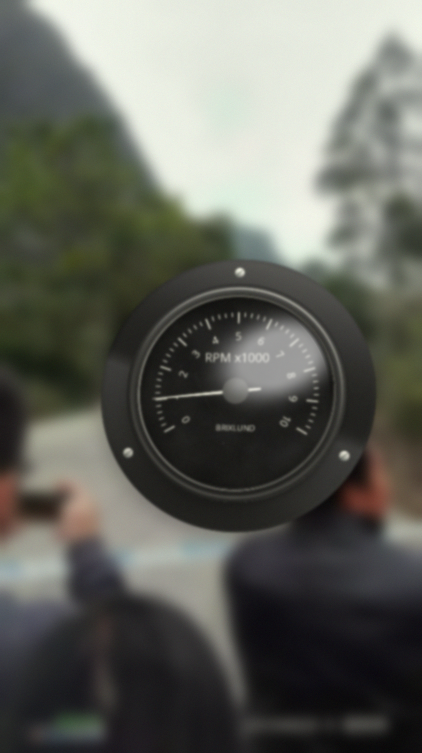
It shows 1000 rpm
